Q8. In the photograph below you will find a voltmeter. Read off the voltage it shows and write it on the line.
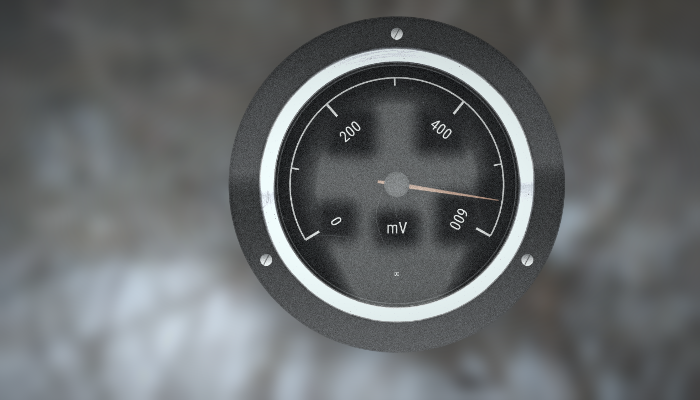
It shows 550 mV
